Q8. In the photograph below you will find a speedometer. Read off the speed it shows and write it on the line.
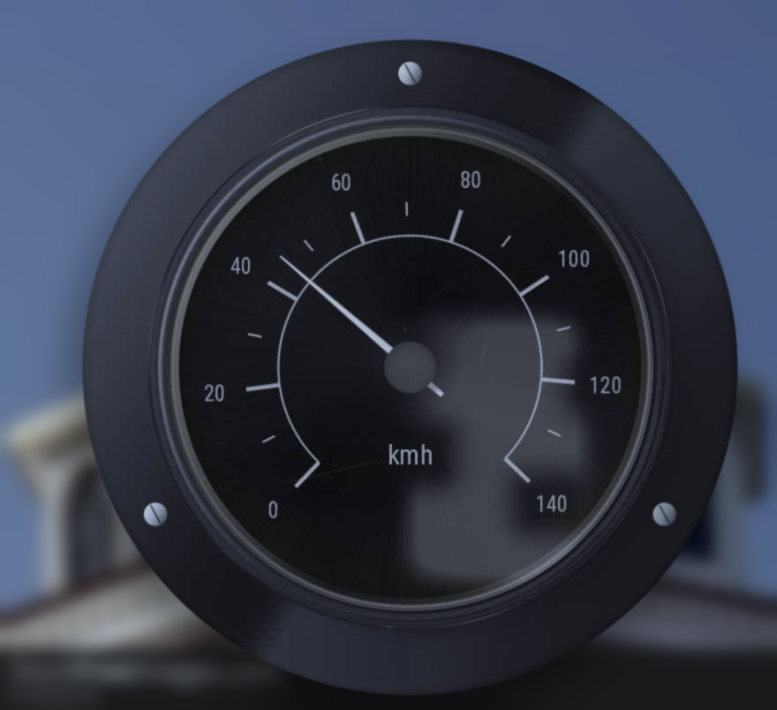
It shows 45 km/h
